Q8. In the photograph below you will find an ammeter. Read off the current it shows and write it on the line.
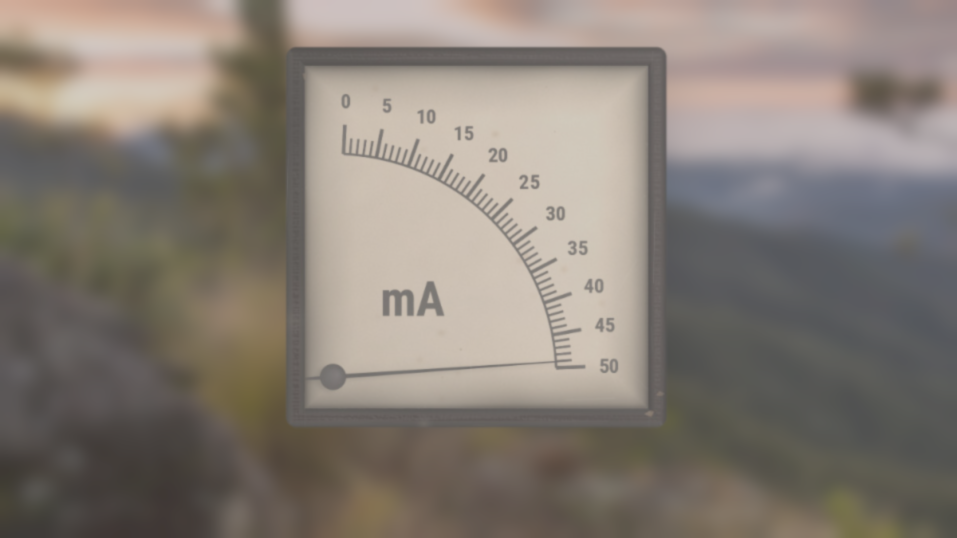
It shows 49 mA
